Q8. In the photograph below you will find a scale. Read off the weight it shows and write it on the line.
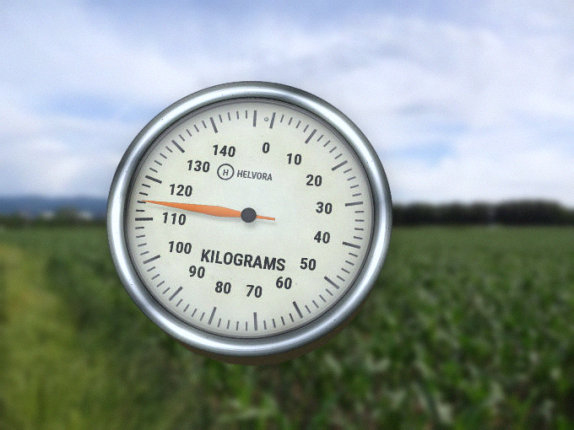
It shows 114 kg
